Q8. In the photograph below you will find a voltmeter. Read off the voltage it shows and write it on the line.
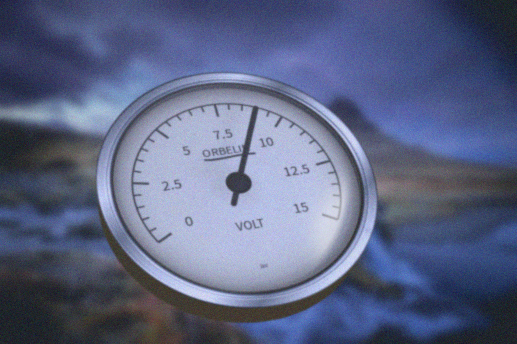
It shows 9 V
